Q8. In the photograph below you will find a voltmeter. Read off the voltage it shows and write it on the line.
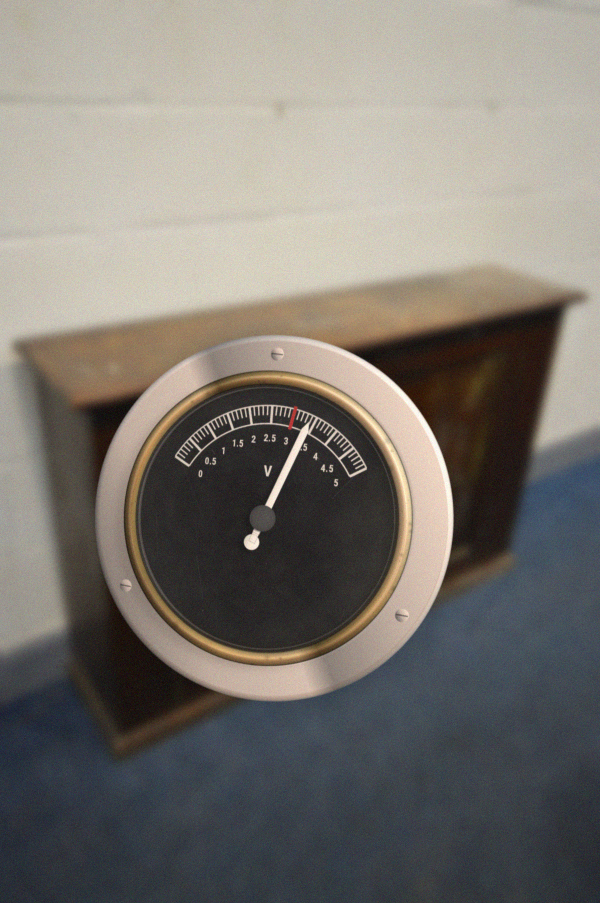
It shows 3.4 V
